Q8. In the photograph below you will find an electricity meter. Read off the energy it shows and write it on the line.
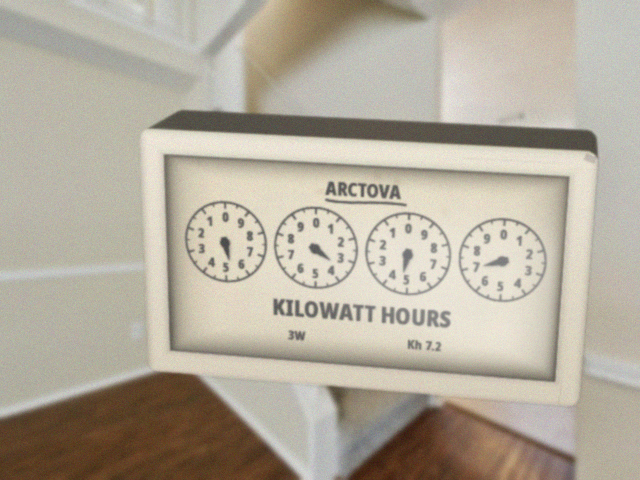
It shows 5347 kWh
